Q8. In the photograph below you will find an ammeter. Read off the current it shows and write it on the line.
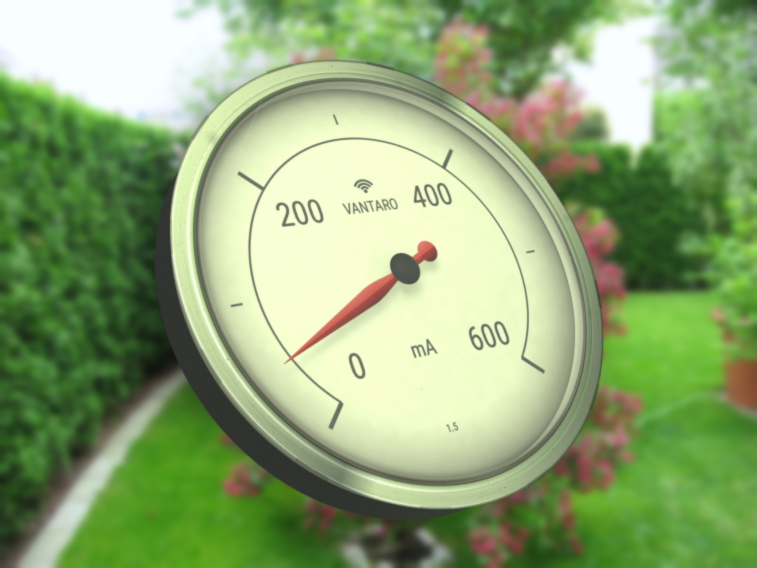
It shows 50 mA
